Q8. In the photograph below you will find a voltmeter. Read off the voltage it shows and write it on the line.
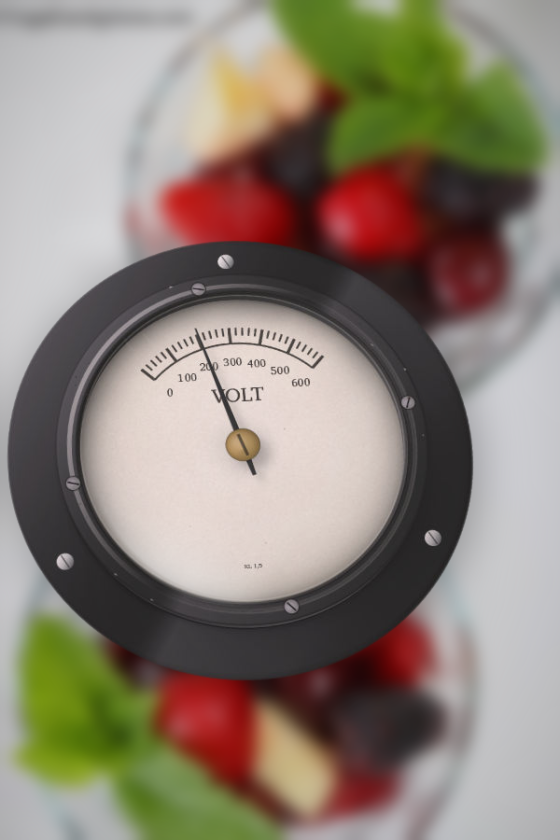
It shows 200 V
